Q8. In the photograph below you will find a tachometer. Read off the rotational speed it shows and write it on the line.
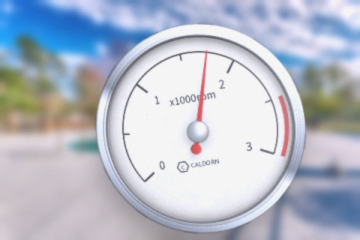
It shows 1750 rpm
